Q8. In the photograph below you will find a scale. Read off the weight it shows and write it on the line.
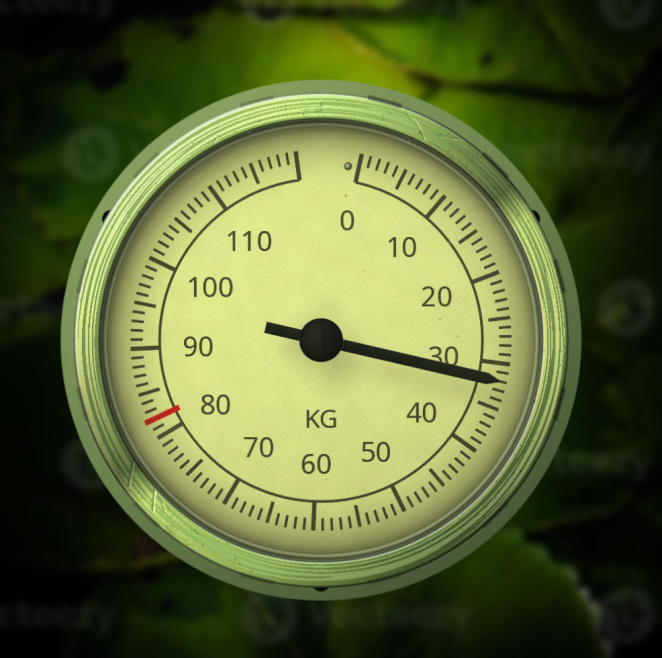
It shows 32 kg
